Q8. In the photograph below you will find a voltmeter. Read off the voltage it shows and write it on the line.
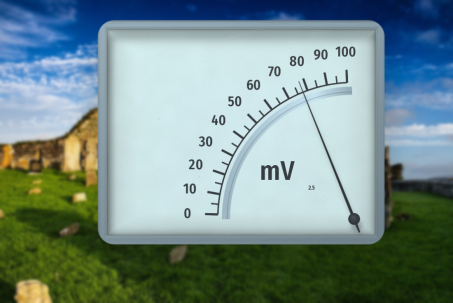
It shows 77.5 mV
